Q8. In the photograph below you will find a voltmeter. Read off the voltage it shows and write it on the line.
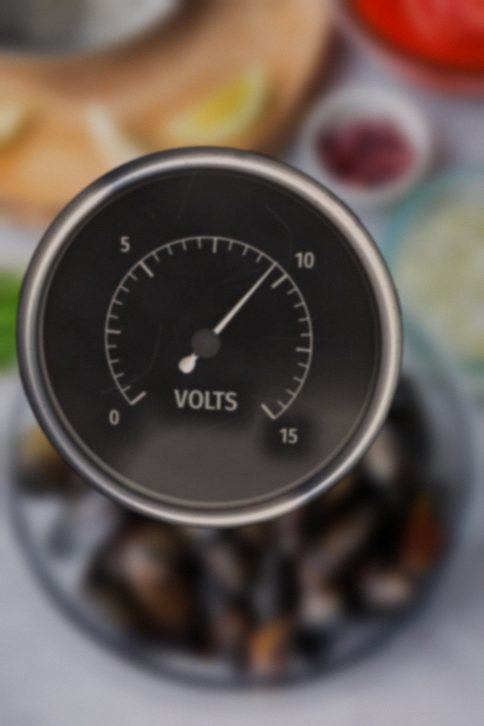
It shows 9.5 V
